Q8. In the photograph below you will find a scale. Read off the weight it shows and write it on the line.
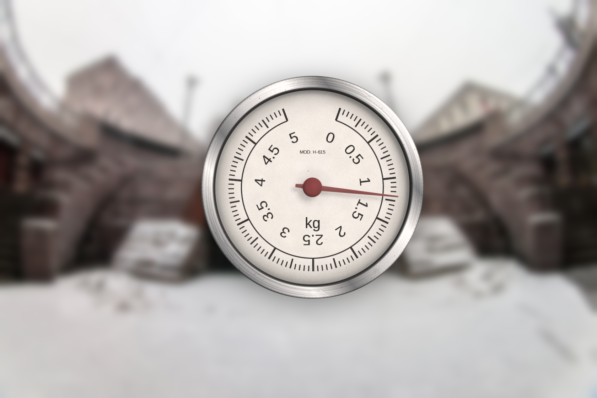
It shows 1.2 kg
